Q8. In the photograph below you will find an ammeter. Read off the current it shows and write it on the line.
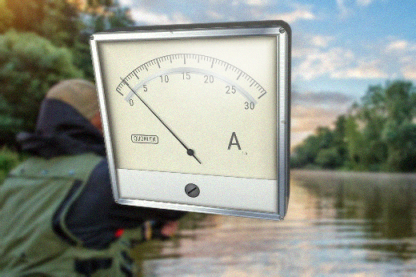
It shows 2.5 A
